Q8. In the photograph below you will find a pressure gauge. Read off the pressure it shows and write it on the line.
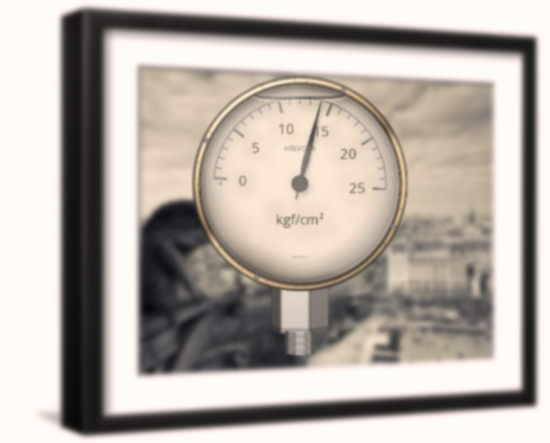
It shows 14 kg/cm²
